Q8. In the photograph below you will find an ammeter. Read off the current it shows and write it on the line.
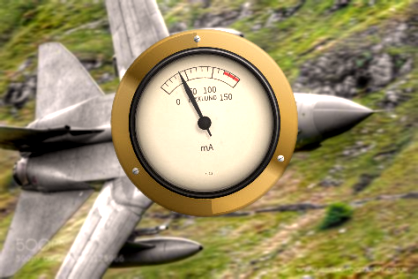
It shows 40 mA
